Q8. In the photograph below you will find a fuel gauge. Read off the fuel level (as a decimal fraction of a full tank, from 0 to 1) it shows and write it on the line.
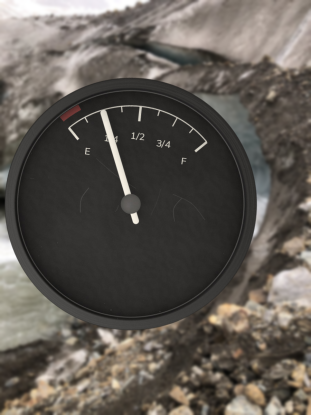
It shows 0.25
